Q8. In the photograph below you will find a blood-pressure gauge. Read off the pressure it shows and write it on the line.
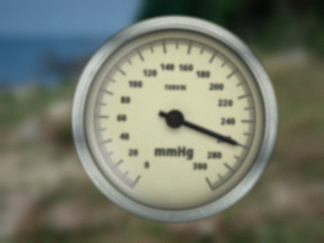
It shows 260 mmHg
